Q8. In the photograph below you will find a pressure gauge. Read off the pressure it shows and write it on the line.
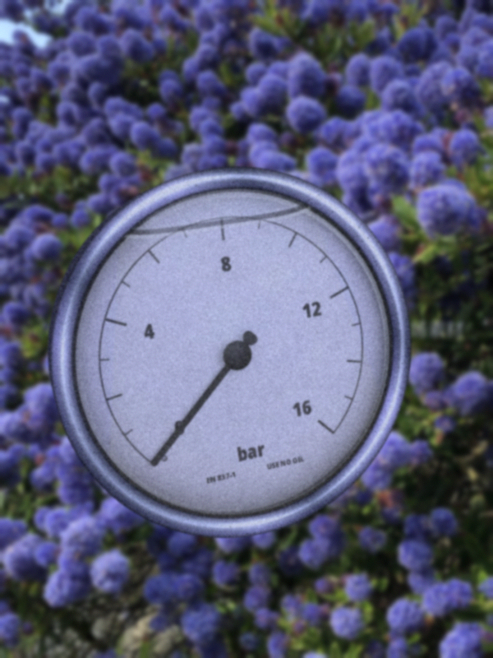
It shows 0 bar
